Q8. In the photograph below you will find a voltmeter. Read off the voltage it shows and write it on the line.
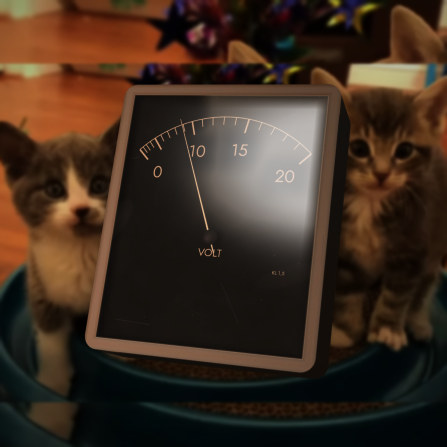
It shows 9 V
